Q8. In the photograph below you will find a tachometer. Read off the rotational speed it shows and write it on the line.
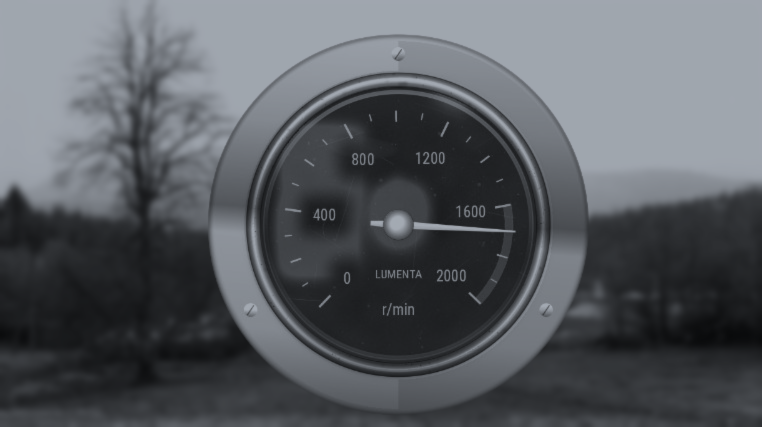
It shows 1700 rpm
